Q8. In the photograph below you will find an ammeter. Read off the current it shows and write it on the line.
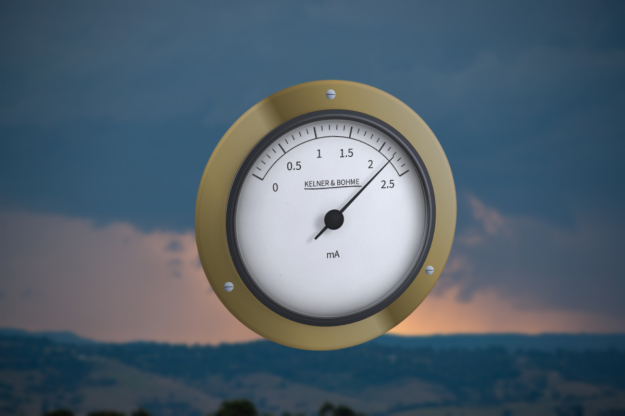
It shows 2.2 mA
